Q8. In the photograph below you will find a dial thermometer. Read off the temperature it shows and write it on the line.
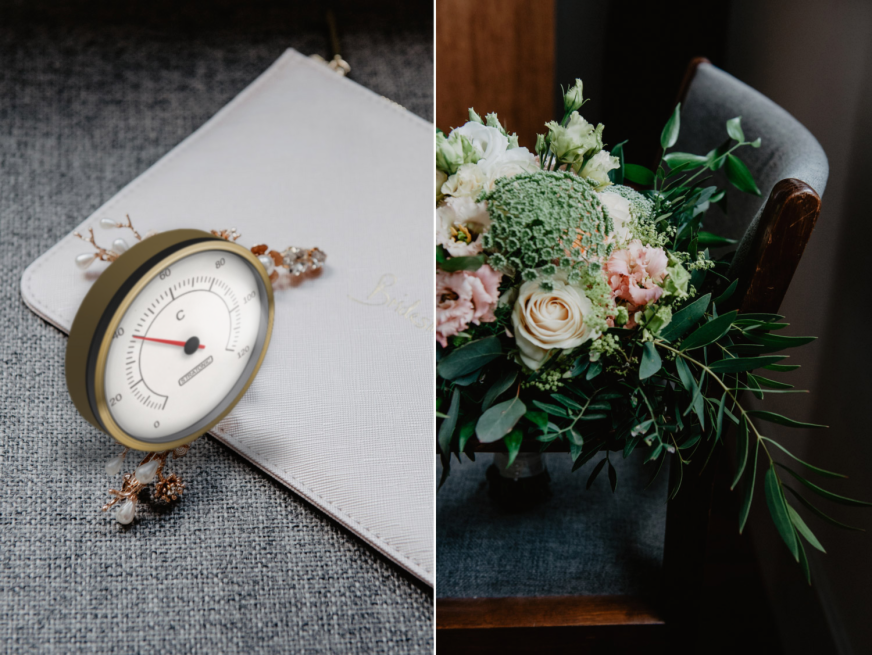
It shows 40 °C
